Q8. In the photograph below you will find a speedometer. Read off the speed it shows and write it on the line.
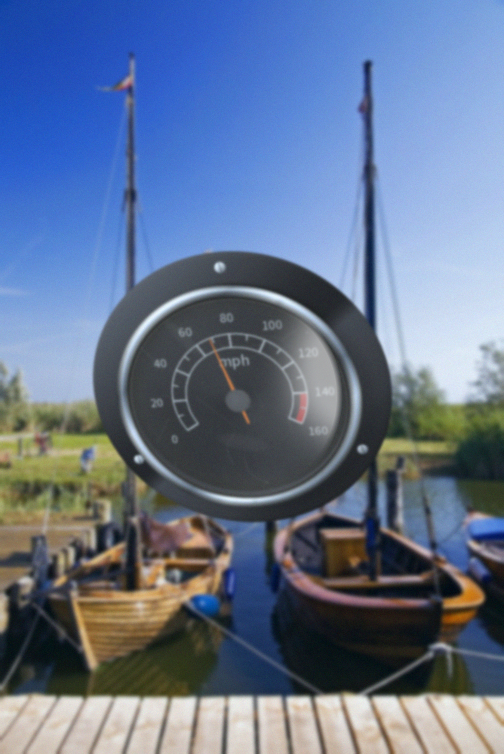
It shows 70 mph
